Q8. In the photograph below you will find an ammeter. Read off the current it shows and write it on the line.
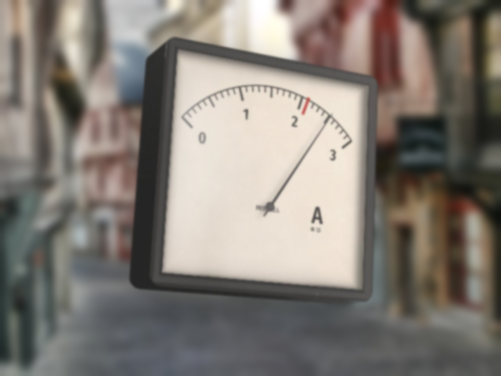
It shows 2.5 A
